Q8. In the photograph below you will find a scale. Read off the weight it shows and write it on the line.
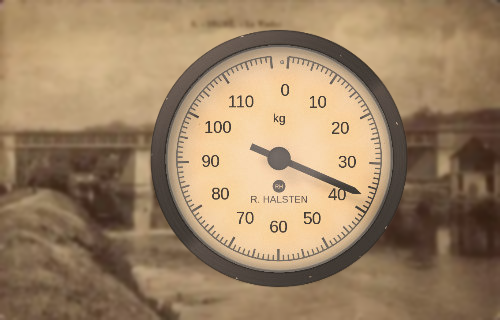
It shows 37 kg
